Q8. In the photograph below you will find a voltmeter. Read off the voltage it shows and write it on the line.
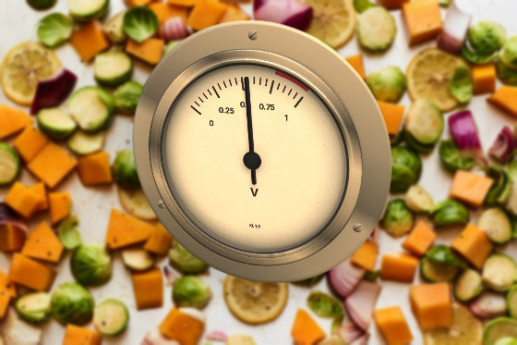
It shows 0.55 V
